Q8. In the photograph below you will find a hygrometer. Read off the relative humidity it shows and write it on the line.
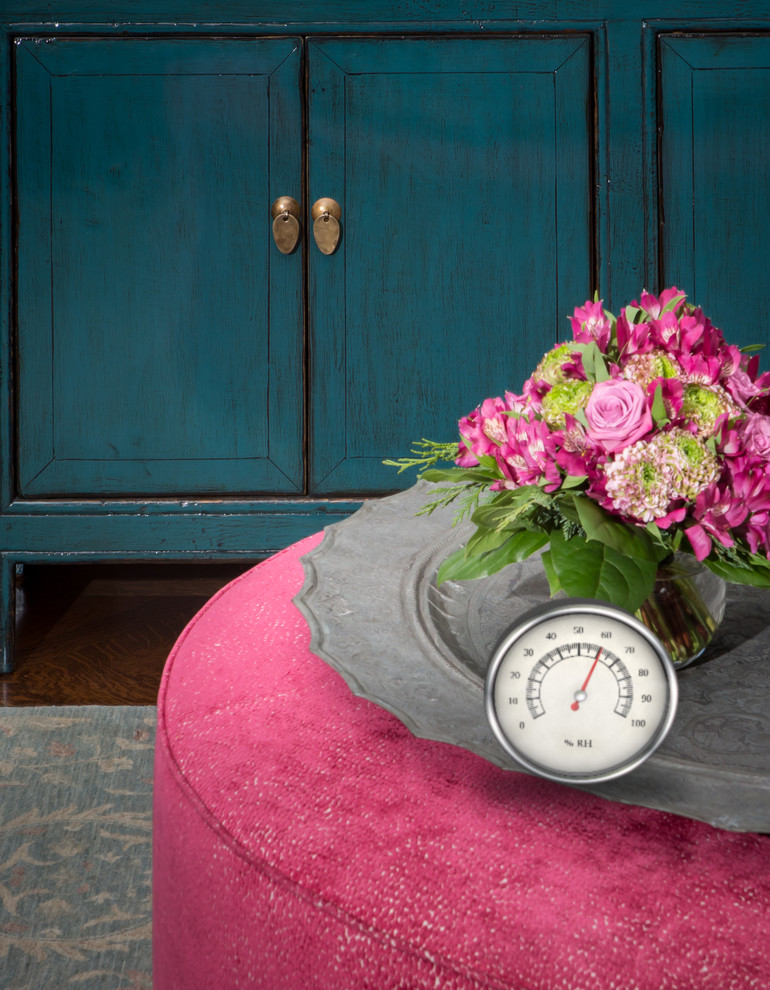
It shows 60 %
